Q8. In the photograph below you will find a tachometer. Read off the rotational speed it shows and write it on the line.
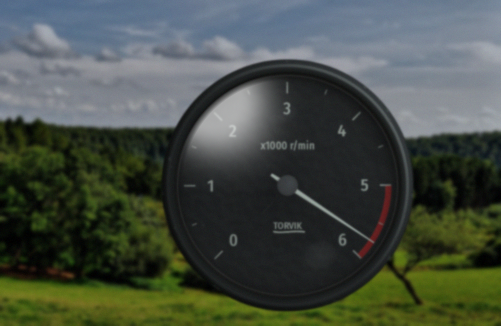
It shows 5750 rpm
